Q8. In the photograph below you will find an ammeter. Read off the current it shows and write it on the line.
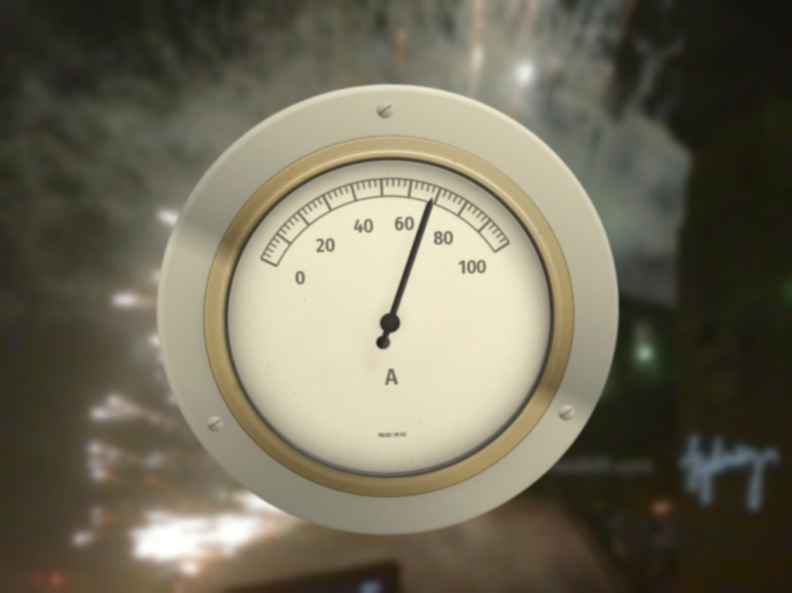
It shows 68 A
